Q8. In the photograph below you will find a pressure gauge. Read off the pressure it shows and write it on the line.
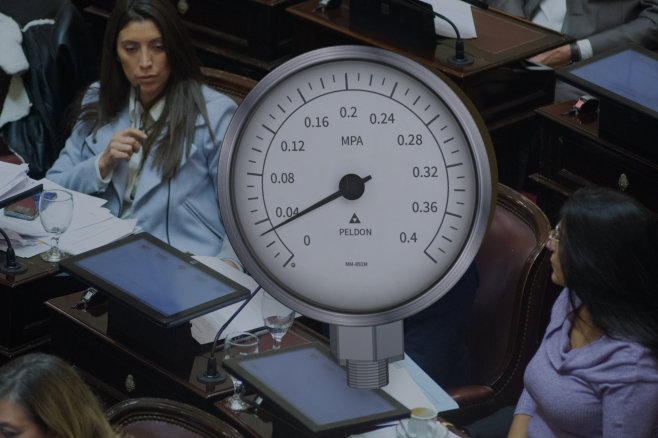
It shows 0.03 MPa
